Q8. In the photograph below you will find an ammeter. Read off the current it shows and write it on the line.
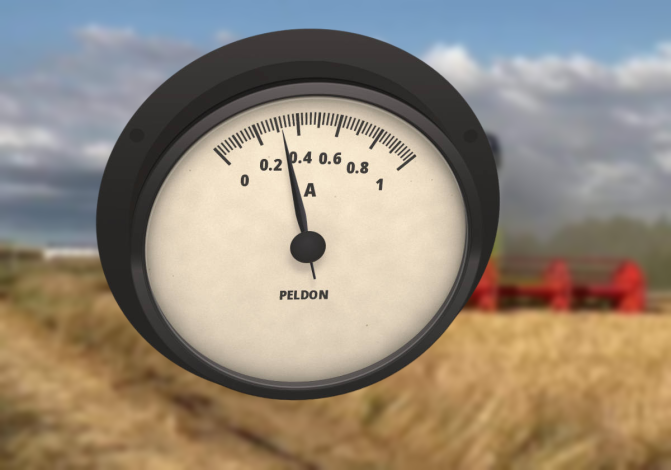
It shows 0.32 A
